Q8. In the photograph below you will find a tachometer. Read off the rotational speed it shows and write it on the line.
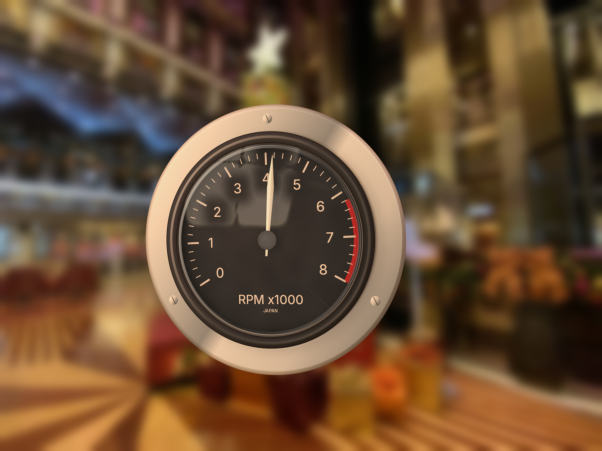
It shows 4200 rpm
